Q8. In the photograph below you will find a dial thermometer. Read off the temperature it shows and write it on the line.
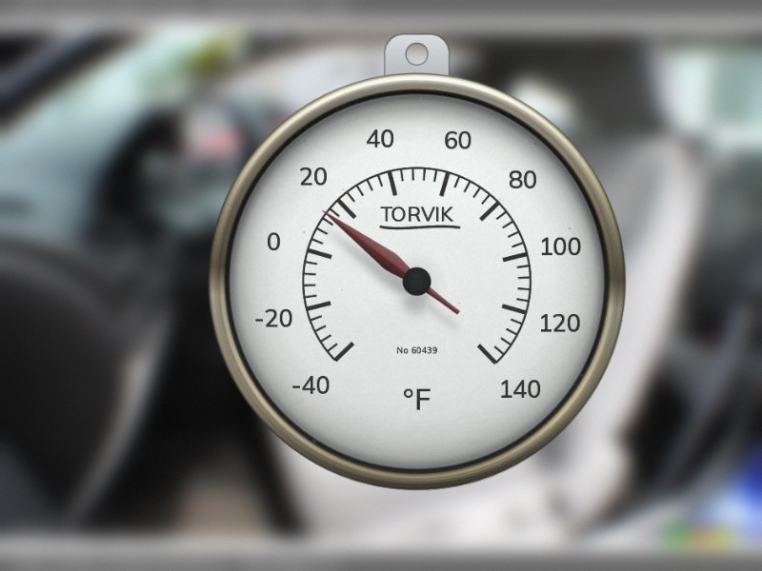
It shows 14 °F
